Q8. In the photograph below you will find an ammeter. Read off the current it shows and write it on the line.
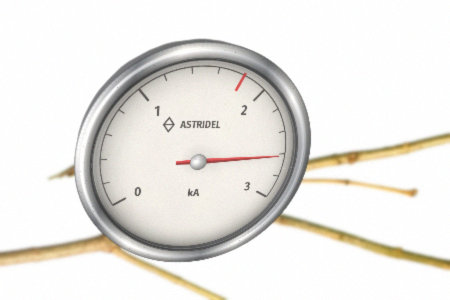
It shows 2.6 kA
